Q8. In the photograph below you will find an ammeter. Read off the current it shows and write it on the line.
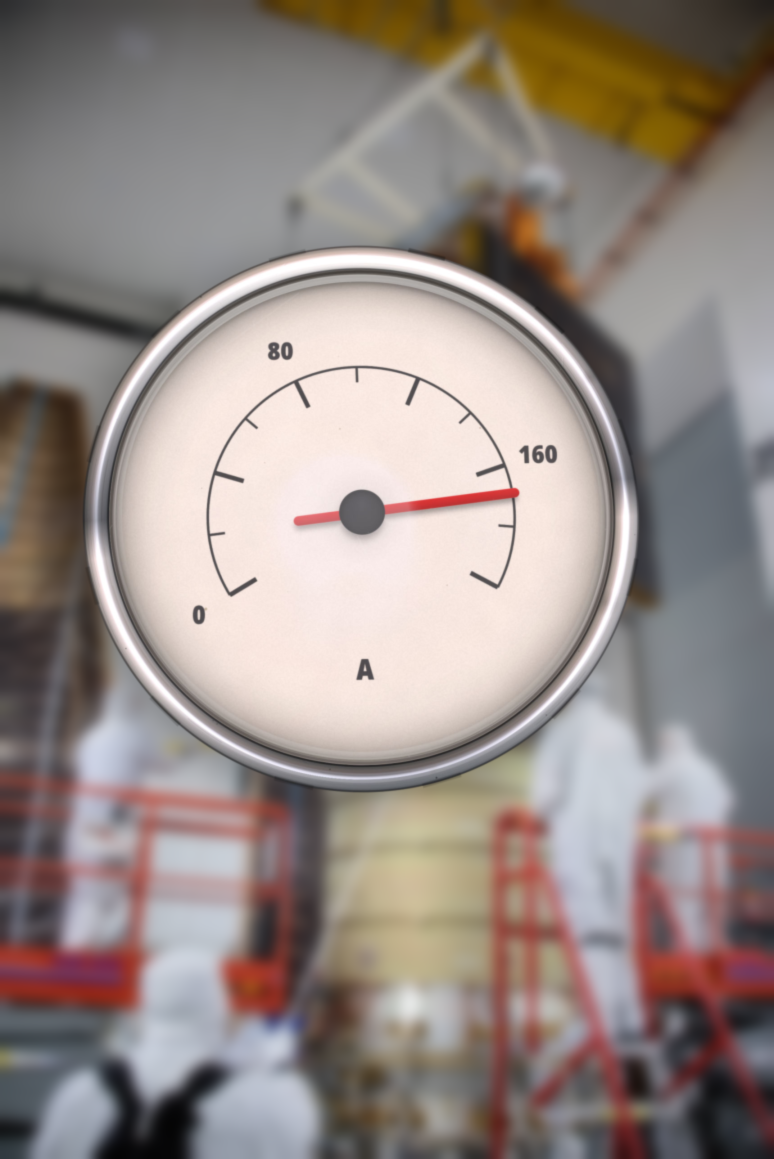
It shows 170 A
